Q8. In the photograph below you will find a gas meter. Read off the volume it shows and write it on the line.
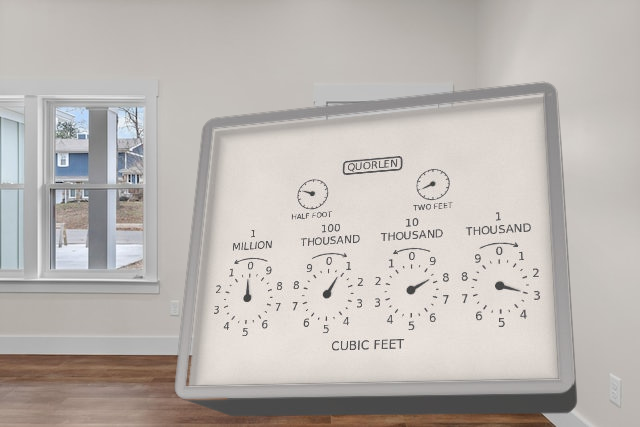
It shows 8300 ft³
